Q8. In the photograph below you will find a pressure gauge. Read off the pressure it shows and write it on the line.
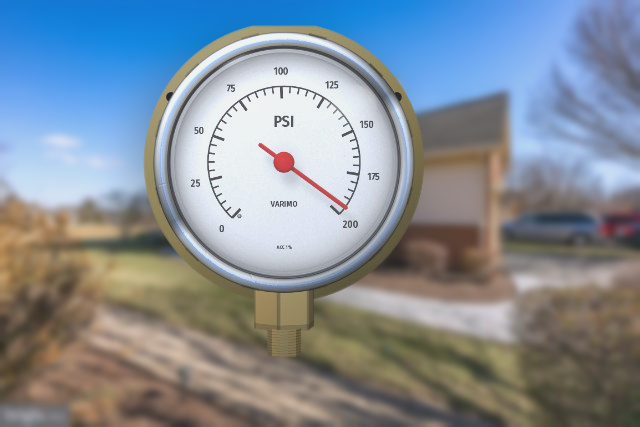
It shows 195 psi
